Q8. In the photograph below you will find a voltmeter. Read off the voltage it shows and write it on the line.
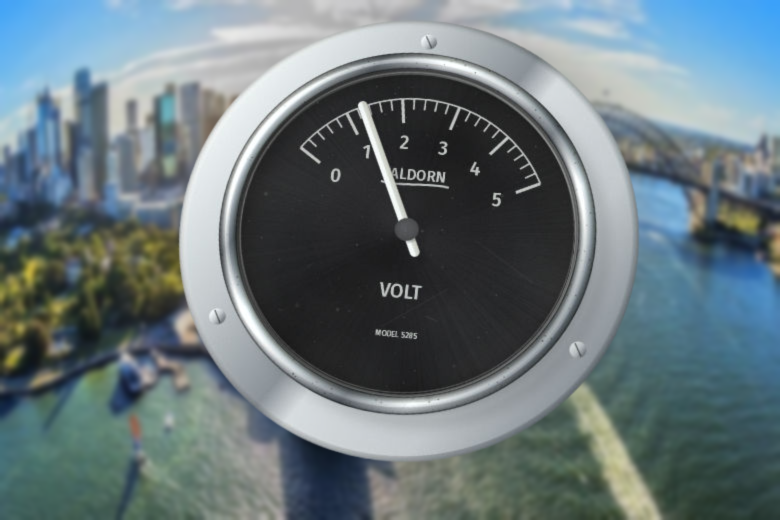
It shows 1.3 V
